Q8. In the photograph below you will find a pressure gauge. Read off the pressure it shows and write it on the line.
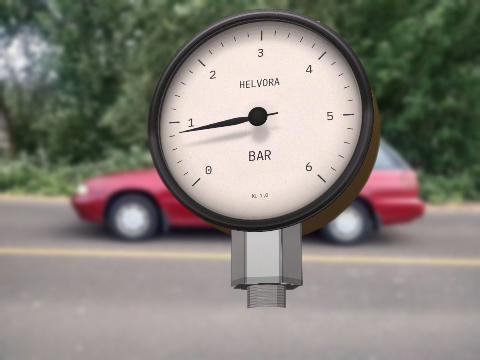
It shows 0.8 bar
